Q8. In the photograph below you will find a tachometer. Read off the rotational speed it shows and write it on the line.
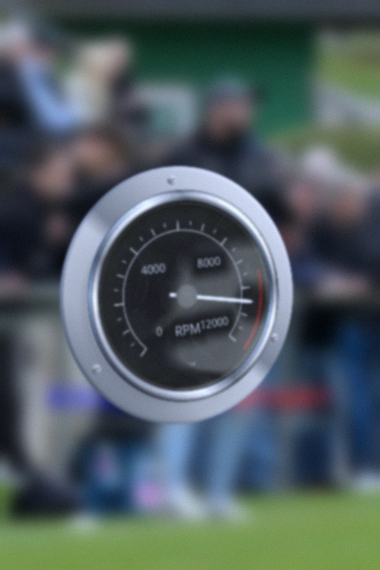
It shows 10500 rpm
